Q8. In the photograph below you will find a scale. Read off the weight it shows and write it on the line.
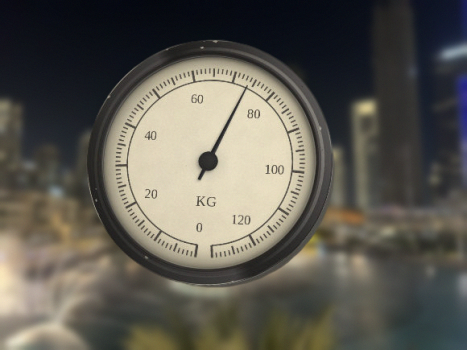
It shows 74 kg
